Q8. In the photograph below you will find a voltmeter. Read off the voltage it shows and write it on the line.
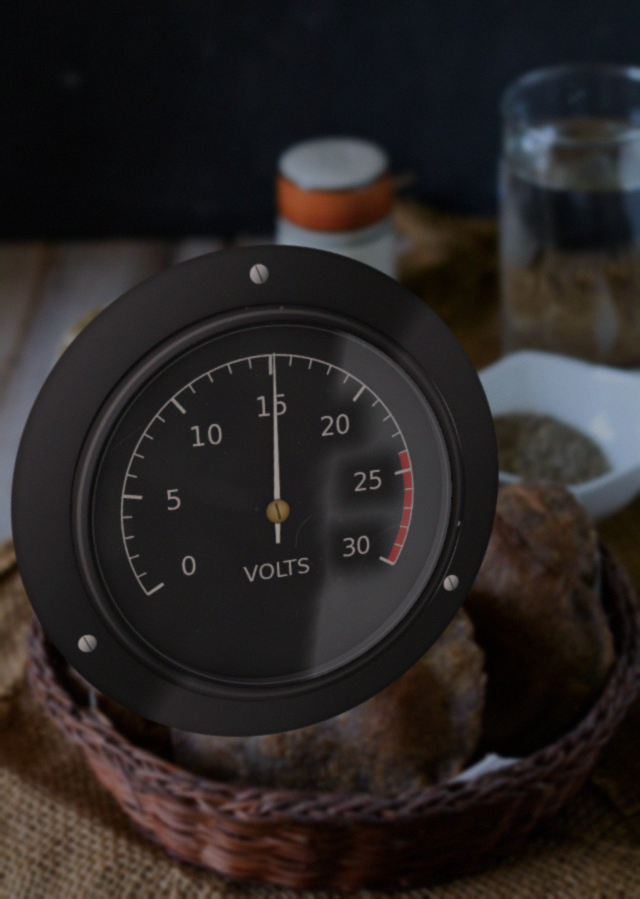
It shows 15 V
